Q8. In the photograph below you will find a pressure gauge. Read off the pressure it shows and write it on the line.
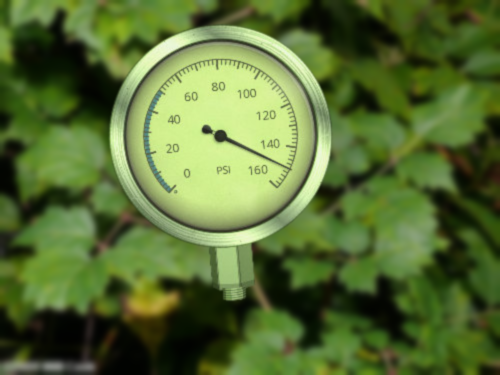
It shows 150 psi
